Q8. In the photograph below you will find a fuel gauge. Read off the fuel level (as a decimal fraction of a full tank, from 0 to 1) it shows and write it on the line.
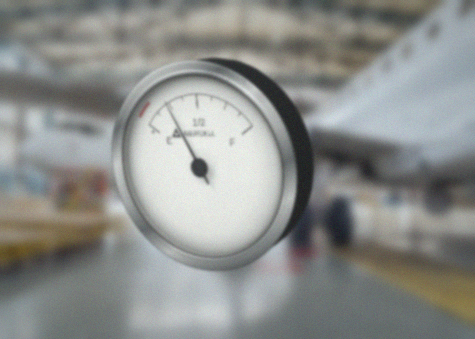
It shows 0.25
